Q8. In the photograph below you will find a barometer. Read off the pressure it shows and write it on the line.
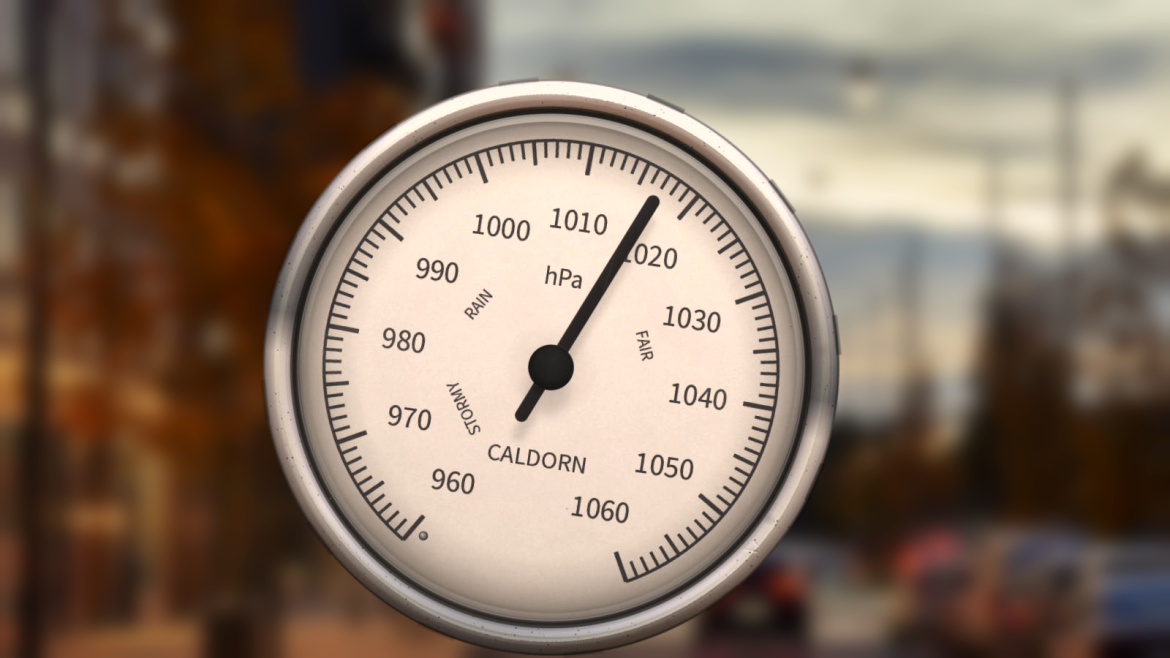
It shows 1017 hPa
